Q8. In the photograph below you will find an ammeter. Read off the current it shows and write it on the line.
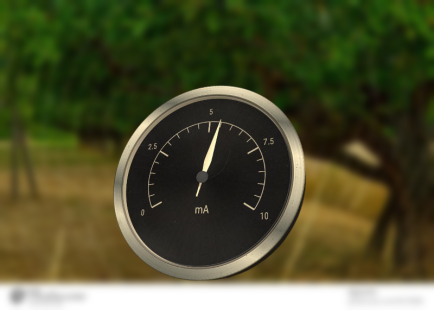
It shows 5.5 mA
